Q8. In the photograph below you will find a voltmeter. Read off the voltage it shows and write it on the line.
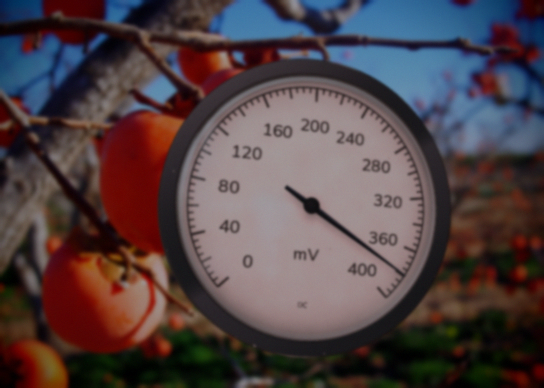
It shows 380 mV
